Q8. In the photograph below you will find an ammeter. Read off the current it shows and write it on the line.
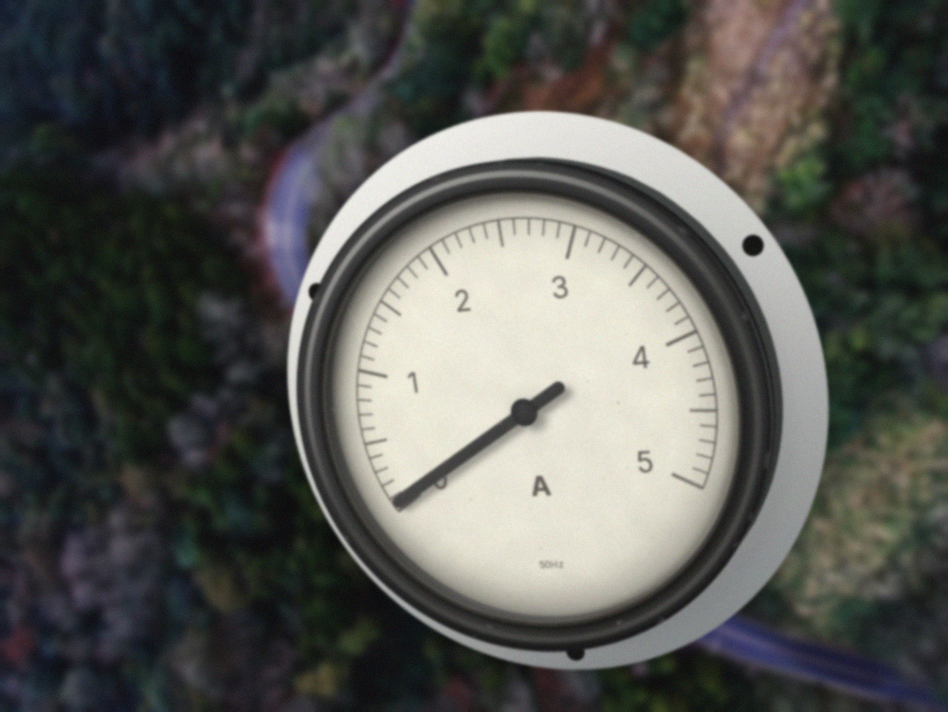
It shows 0.05 A
